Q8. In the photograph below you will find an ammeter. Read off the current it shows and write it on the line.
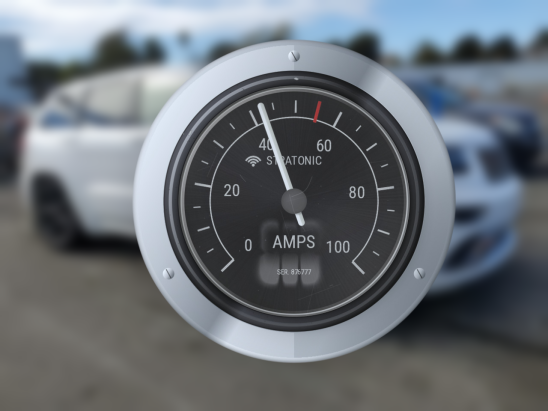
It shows 42.5 A
